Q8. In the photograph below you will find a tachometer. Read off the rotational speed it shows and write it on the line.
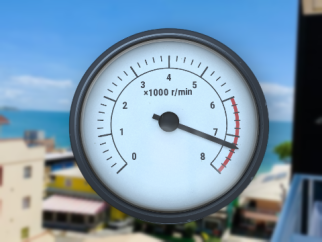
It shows 7300 rpm
